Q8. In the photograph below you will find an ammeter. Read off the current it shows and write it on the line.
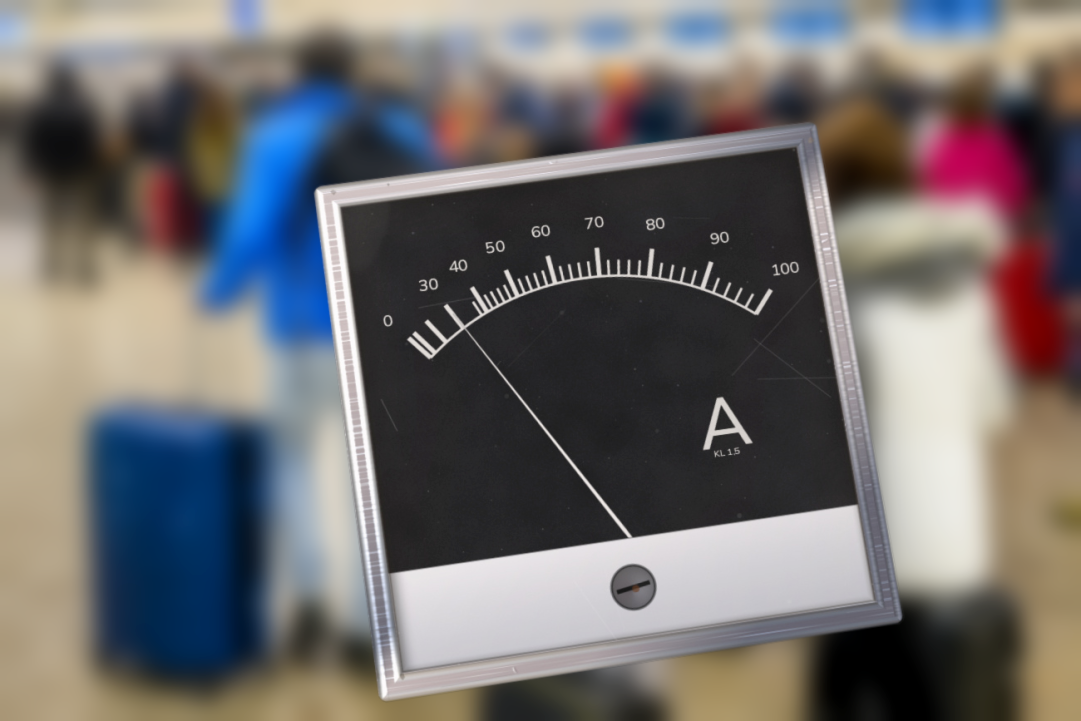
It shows 30 A
